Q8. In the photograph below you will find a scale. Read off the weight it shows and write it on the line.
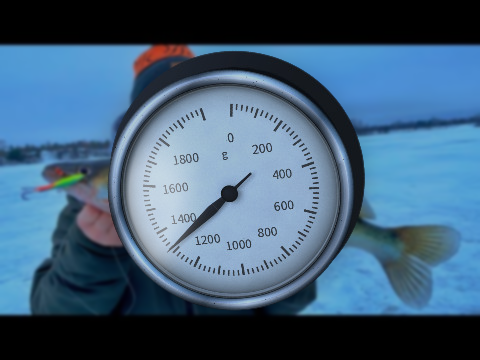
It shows 1320 g
